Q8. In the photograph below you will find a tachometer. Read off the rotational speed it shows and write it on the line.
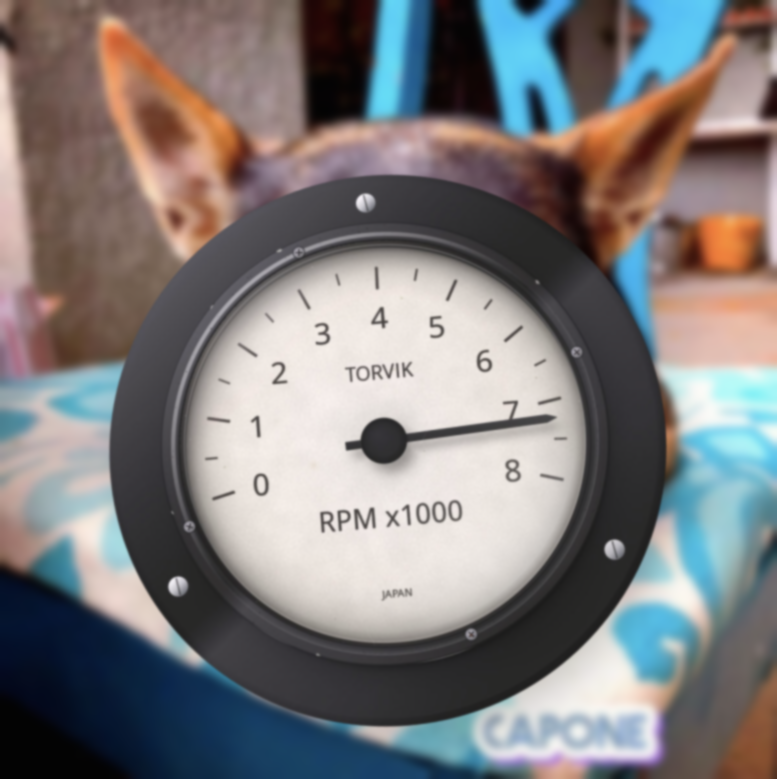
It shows 7250 rpm
